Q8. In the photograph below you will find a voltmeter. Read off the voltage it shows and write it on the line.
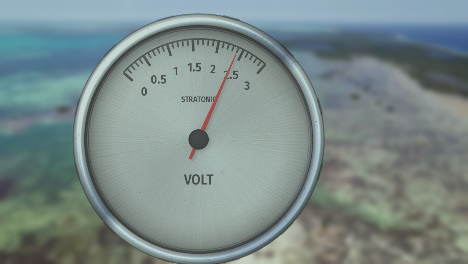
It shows 2.4 V
